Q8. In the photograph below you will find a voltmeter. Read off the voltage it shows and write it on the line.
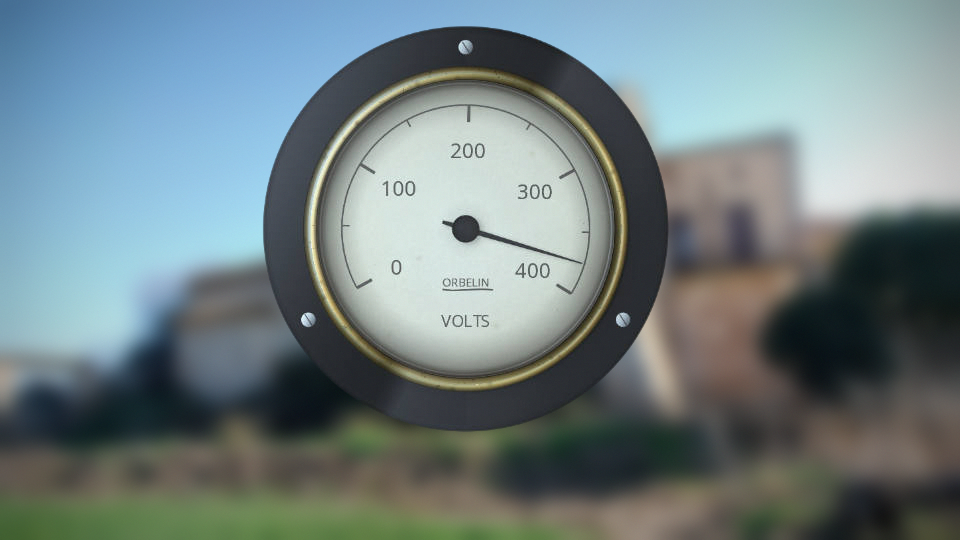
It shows 375 V
